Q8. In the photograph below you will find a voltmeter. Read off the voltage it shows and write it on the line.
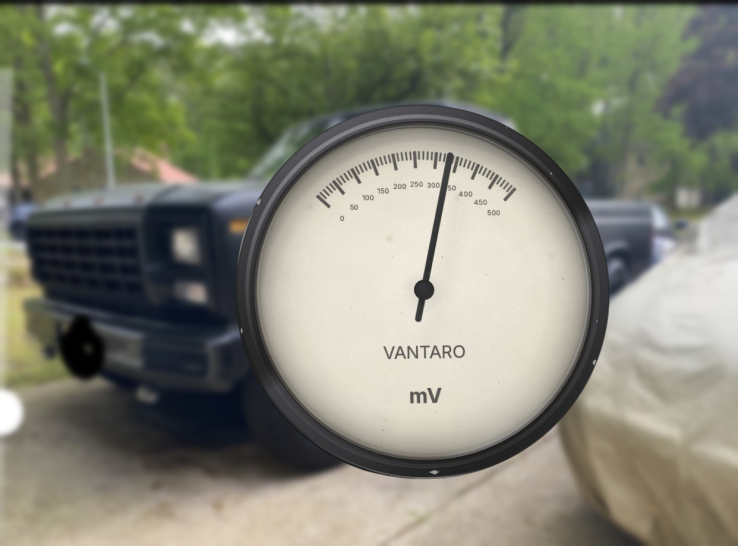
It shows 330 mV
